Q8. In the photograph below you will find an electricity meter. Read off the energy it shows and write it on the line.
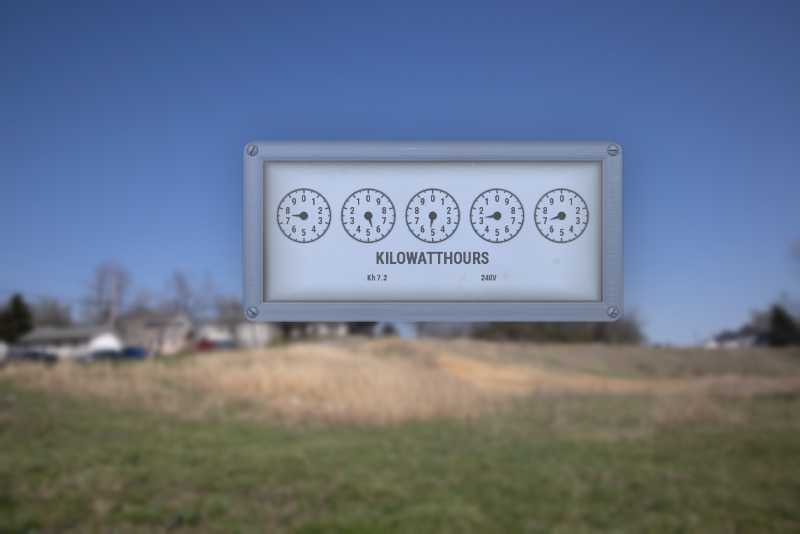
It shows 75527 kWh
